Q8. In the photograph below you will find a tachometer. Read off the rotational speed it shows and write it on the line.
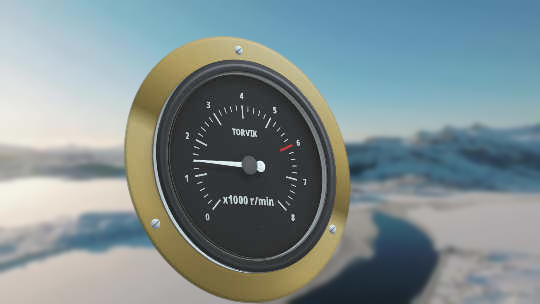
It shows 1400 rpm
